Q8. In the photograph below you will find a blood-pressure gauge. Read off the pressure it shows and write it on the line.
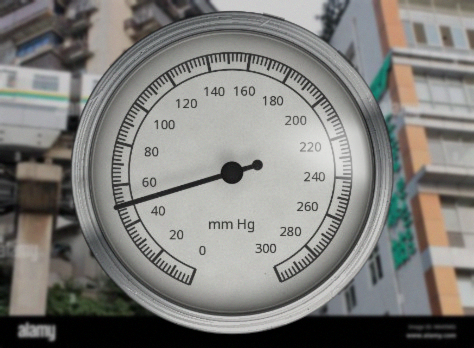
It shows 50 mmHg
